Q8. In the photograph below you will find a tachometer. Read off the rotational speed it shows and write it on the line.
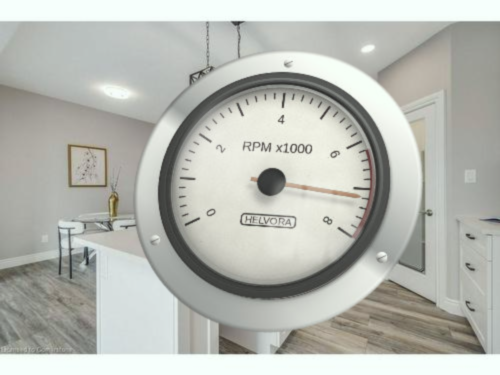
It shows 7200 rpm
